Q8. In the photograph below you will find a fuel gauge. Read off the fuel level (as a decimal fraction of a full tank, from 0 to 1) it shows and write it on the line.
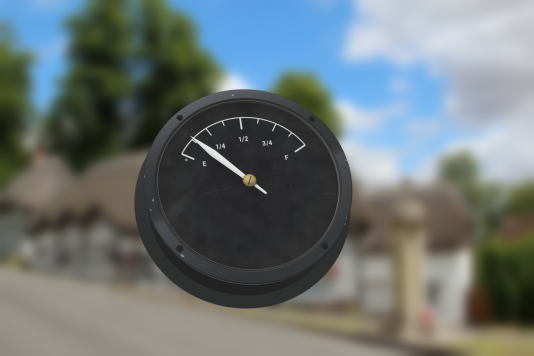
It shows 0.125
